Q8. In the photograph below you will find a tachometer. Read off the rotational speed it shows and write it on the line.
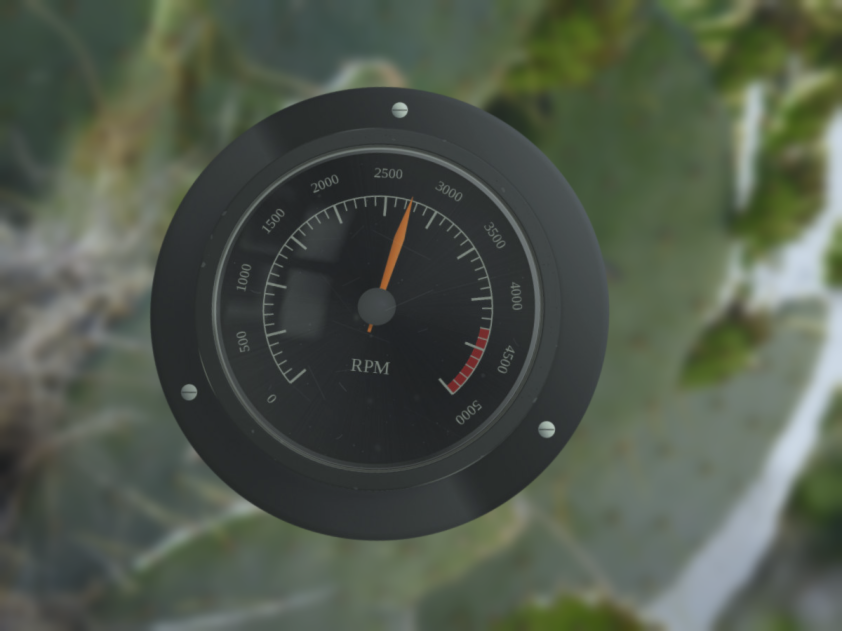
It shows 2750 rpm
